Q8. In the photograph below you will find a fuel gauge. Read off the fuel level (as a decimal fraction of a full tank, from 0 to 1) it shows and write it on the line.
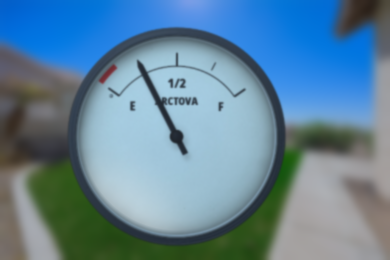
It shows 0.25
